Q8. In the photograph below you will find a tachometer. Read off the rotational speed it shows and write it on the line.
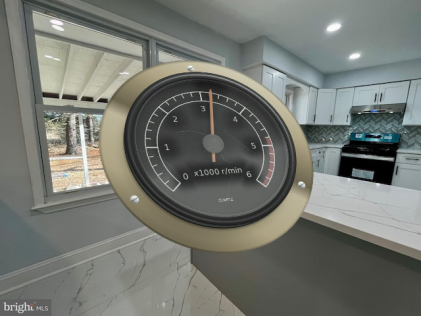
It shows 3200 rpm
